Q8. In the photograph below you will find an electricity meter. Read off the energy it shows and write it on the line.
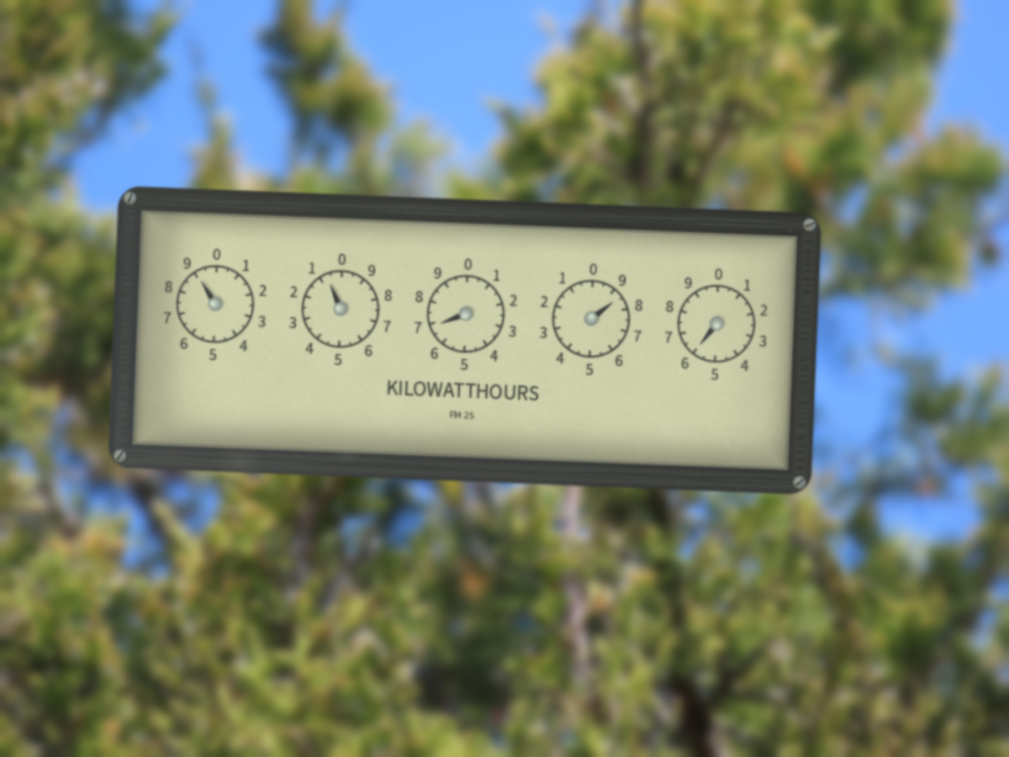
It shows 90686 kWh
